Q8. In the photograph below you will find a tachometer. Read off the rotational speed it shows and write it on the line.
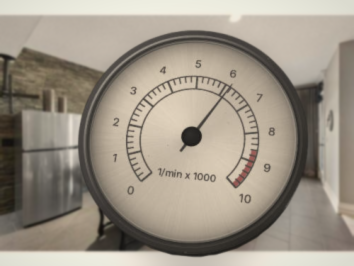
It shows 6200 rpm
